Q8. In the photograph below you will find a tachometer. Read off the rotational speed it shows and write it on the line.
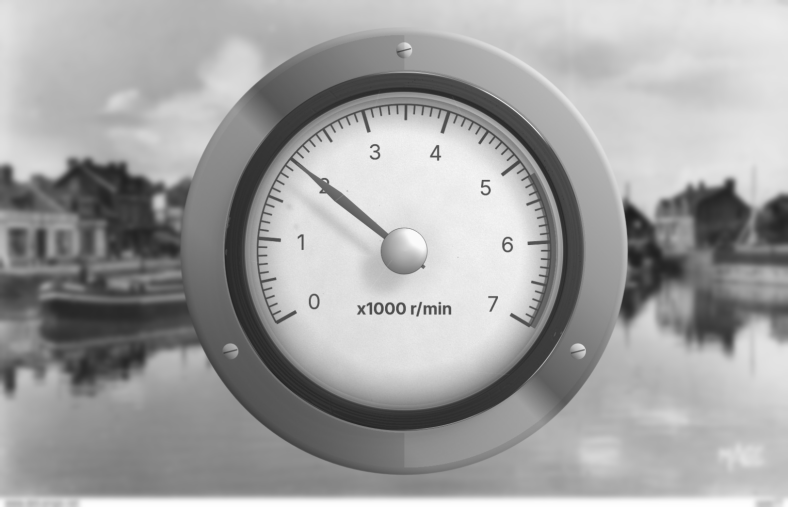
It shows 2000 rpm
